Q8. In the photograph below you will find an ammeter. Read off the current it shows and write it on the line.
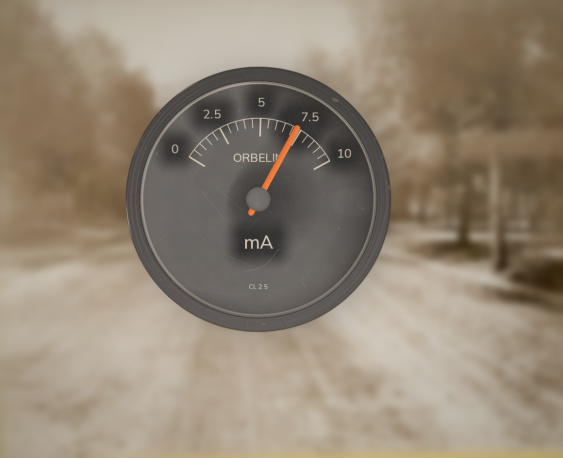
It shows 7.25 mA
